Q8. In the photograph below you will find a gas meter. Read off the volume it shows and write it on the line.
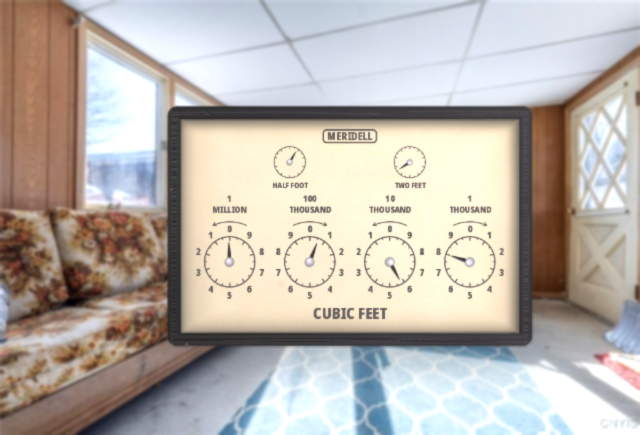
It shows 5800 ft³
